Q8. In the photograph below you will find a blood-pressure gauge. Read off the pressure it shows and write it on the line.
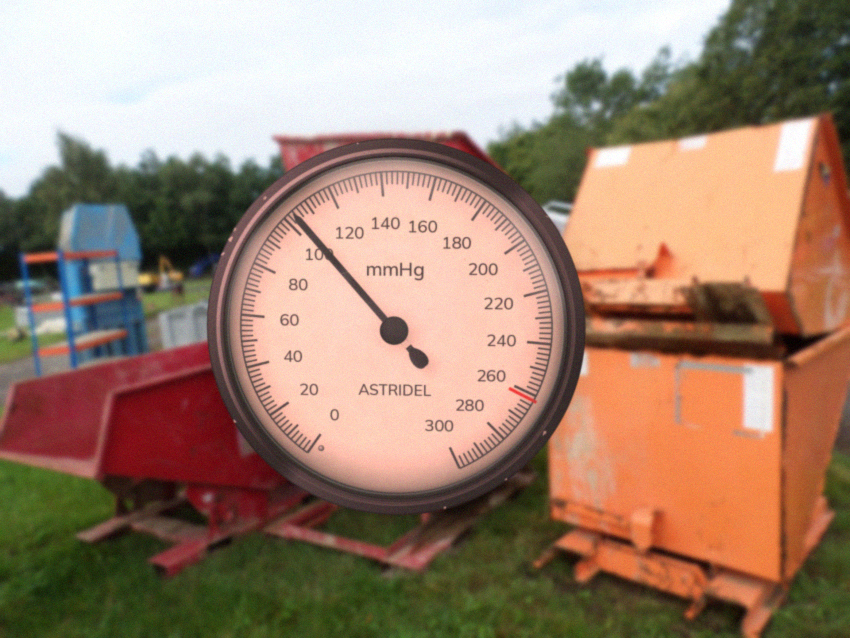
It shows 104 mmHg
